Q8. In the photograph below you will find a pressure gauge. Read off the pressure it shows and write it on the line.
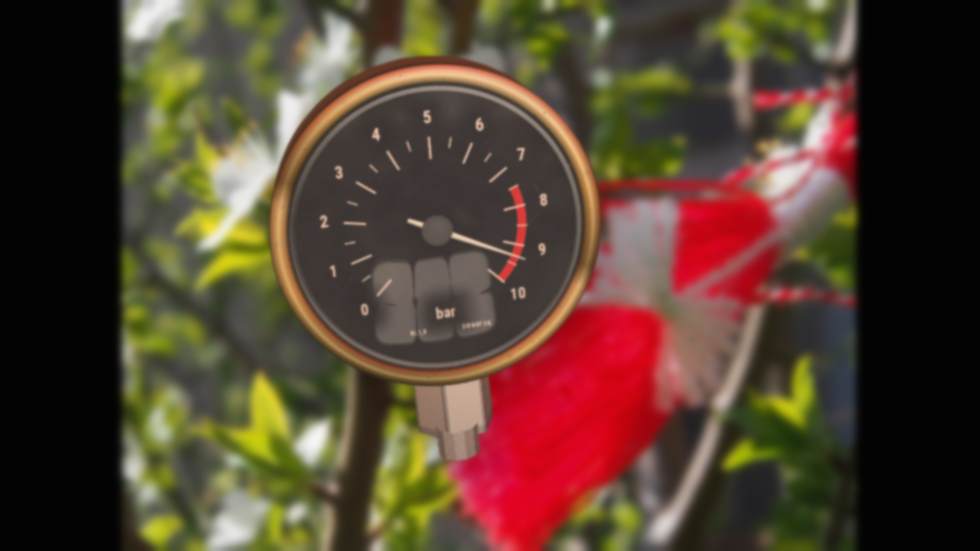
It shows 9.25 bar
